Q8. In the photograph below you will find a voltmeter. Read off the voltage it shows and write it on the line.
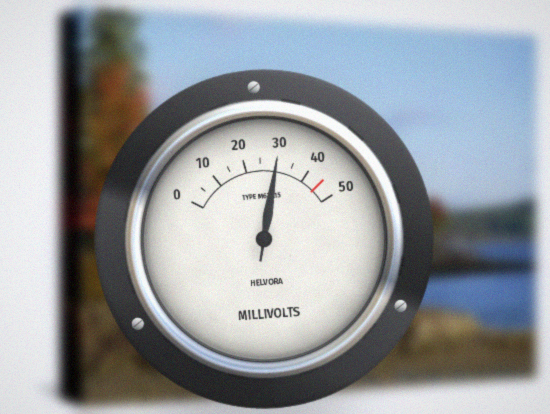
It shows 30 mV
